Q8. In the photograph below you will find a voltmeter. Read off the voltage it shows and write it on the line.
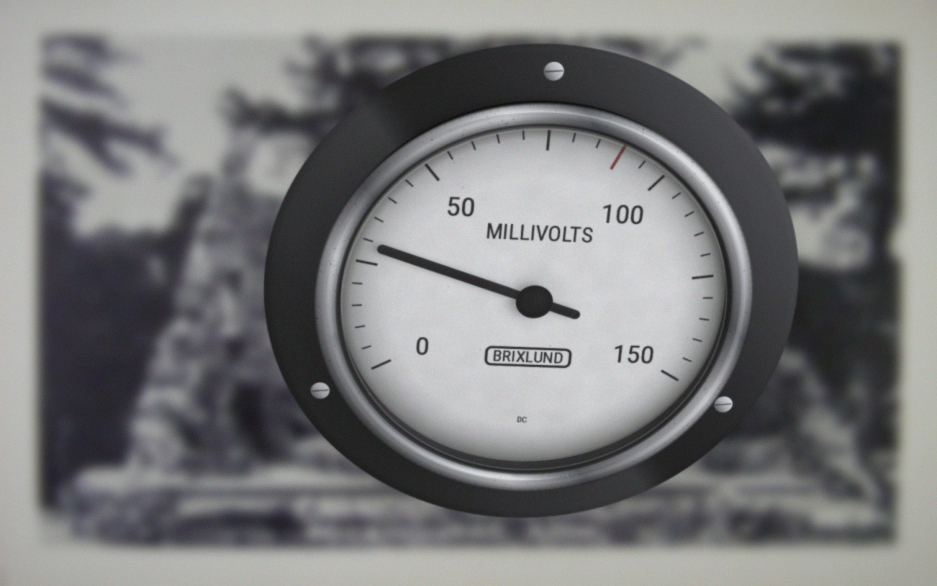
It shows 30 mV
